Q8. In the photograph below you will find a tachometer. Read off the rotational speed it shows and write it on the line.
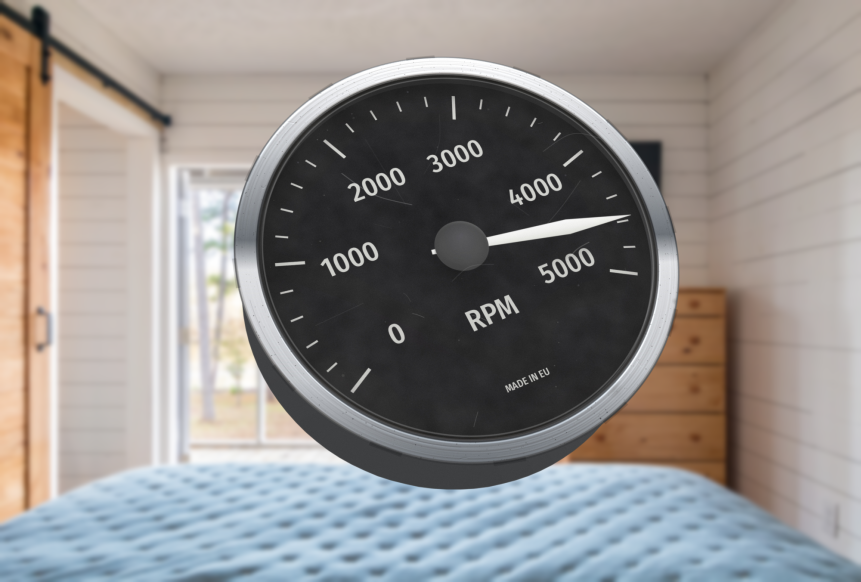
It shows 4600 rpm
